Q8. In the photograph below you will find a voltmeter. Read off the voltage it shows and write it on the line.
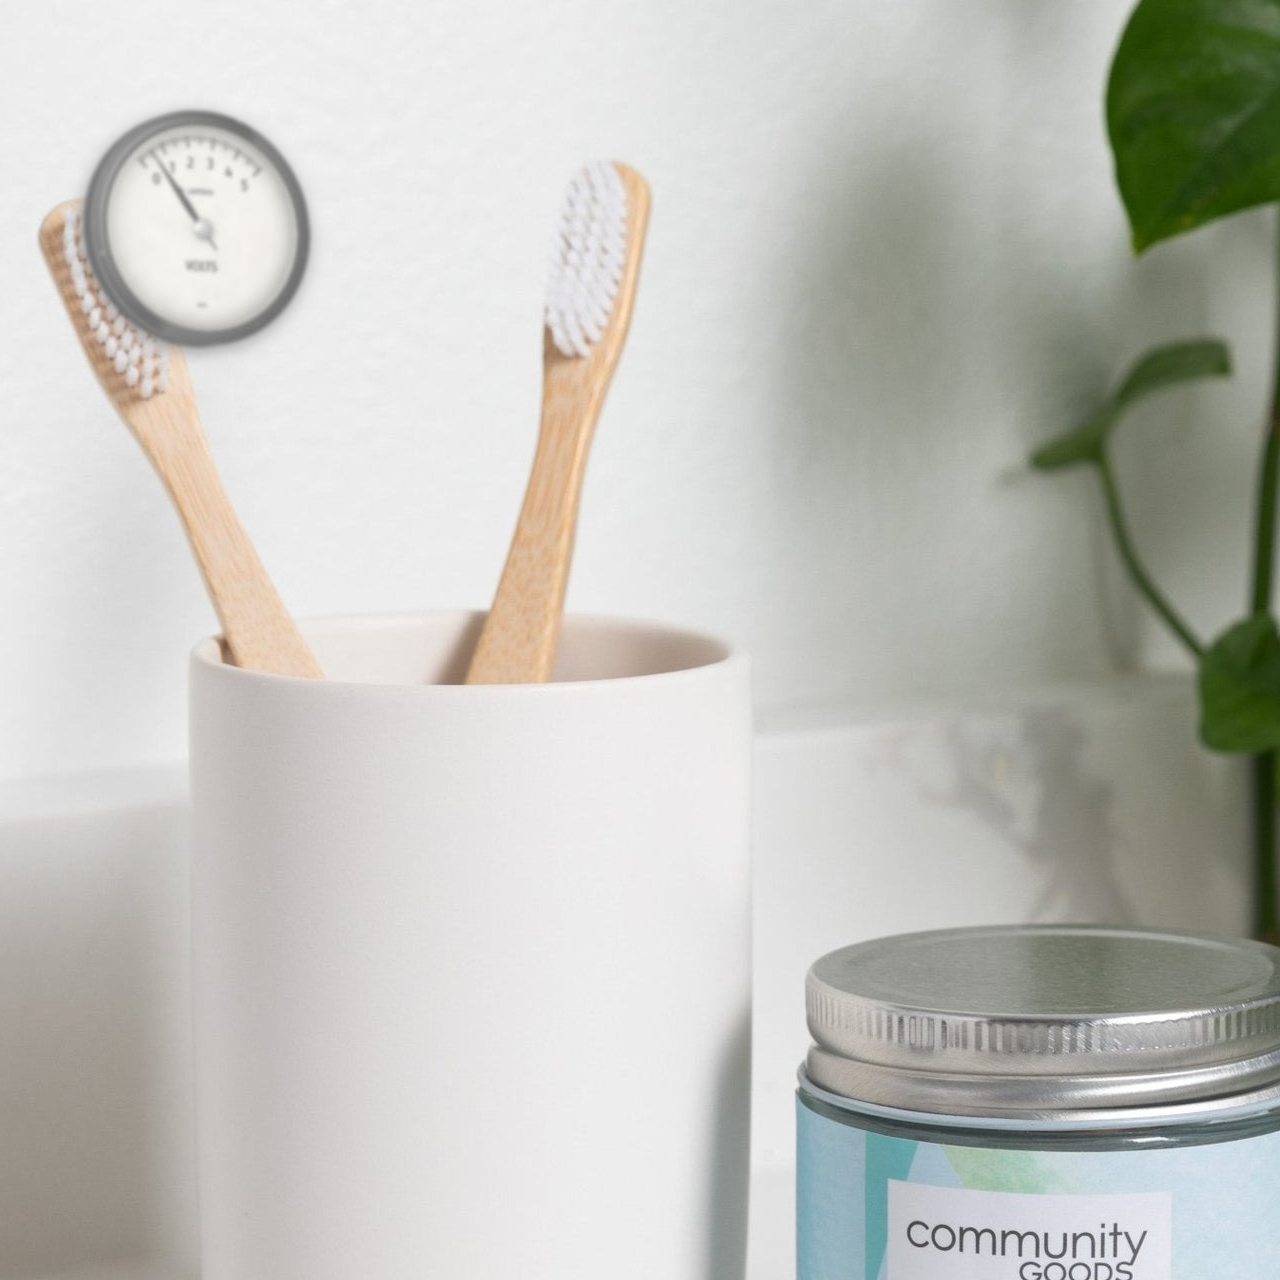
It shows 0.5 V
